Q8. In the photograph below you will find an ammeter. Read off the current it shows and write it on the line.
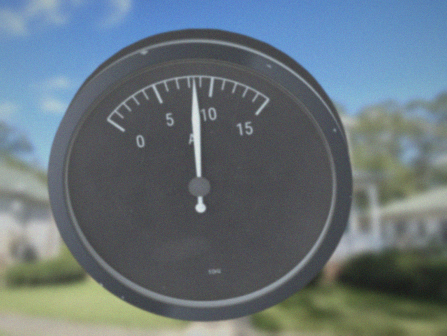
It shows 8.5 A
